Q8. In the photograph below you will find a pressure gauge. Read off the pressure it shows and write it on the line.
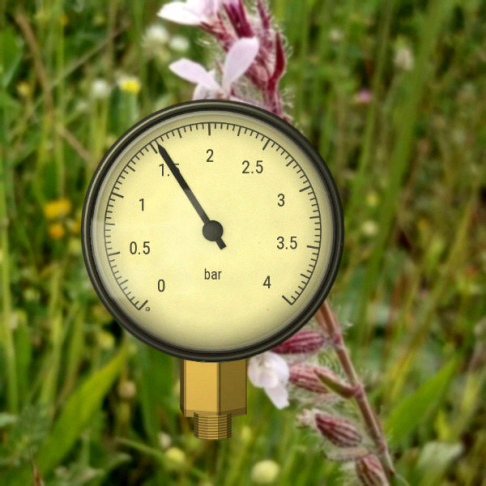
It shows 1.55 bar
